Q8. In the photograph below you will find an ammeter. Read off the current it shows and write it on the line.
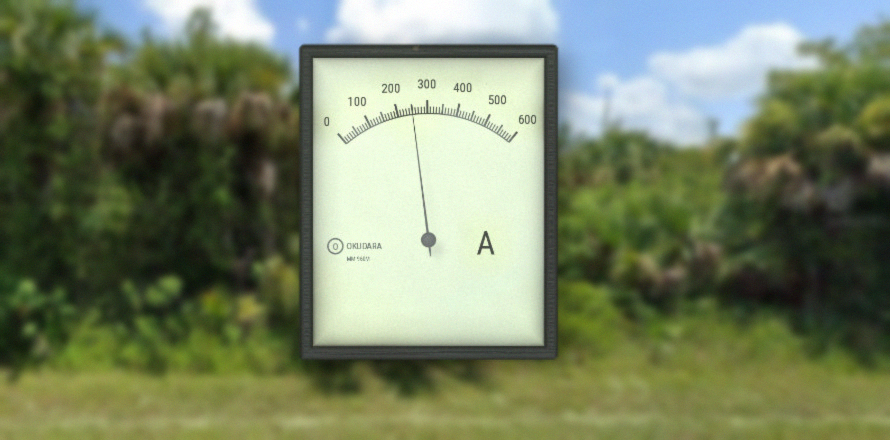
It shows 250 A
